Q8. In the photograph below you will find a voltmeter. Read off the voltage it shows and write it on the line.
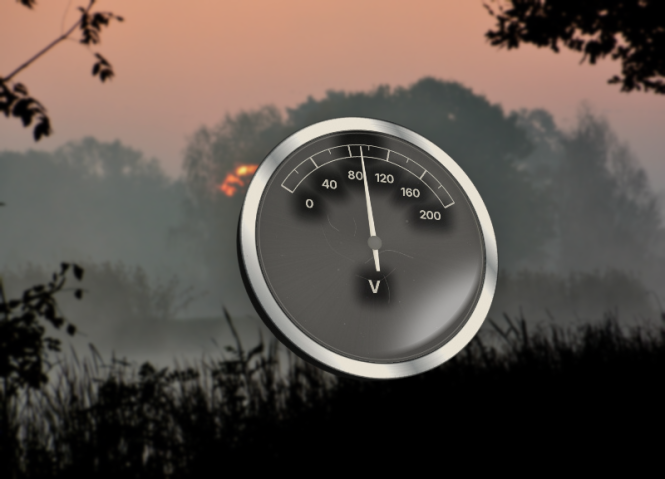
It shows 90 V
